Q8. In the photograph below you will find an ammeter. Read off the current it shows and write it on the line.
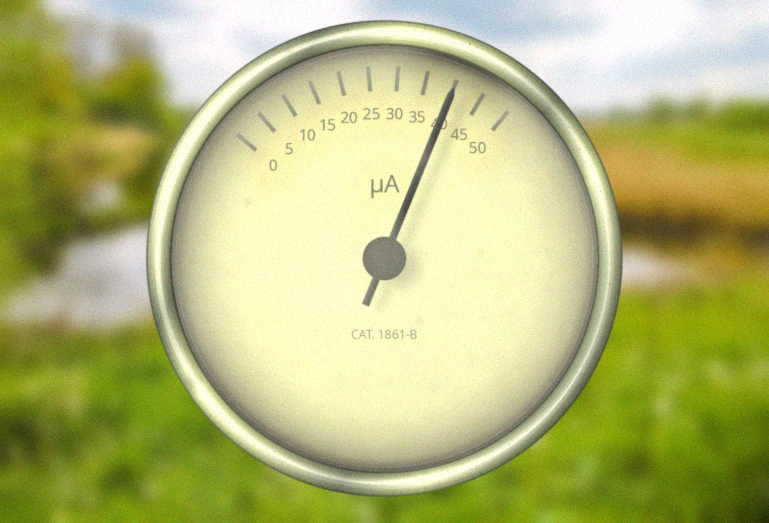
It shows 40 µA
